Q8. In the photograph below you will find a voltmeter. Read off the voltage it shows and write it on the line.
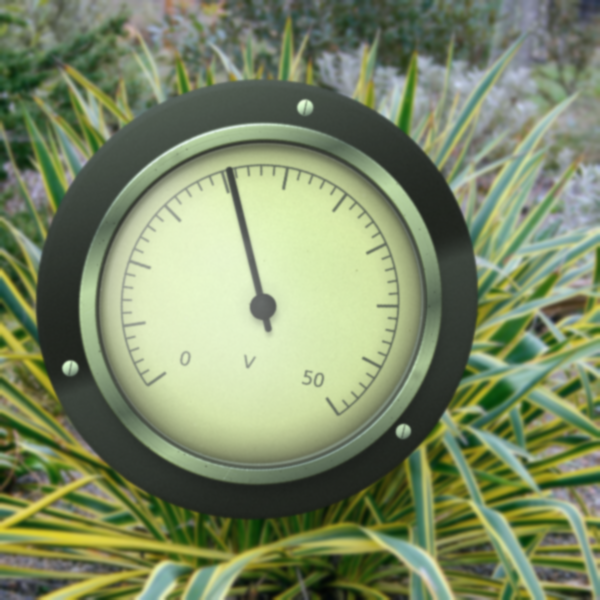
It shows 20.5 V
